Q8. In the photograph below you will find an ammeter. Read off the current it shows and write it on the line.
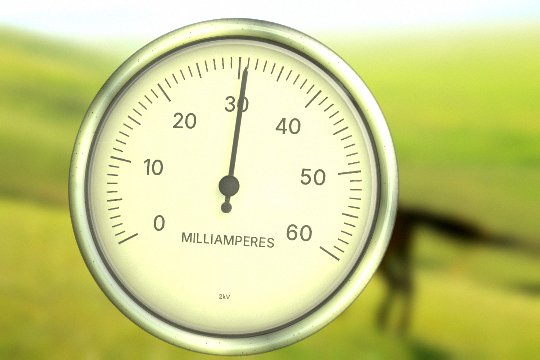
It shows 31 mA
